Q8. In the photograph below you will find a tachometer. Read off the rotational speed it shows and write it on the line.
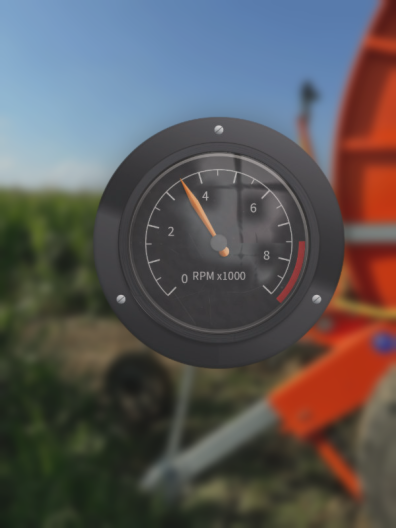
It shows 3500 rpm
